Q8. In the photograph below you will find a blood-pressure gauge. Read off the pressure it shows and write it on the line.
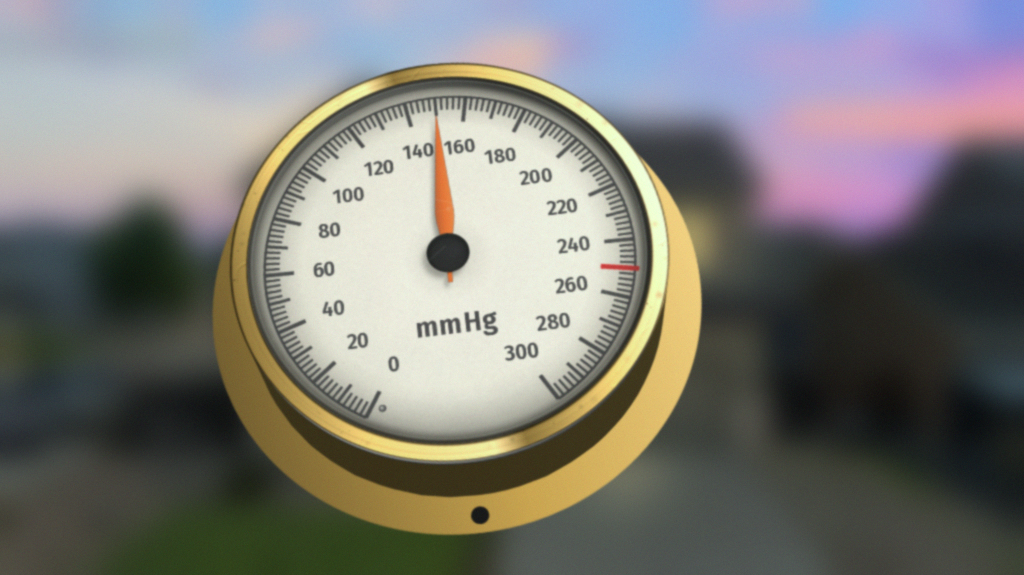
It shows 150 mmHg
